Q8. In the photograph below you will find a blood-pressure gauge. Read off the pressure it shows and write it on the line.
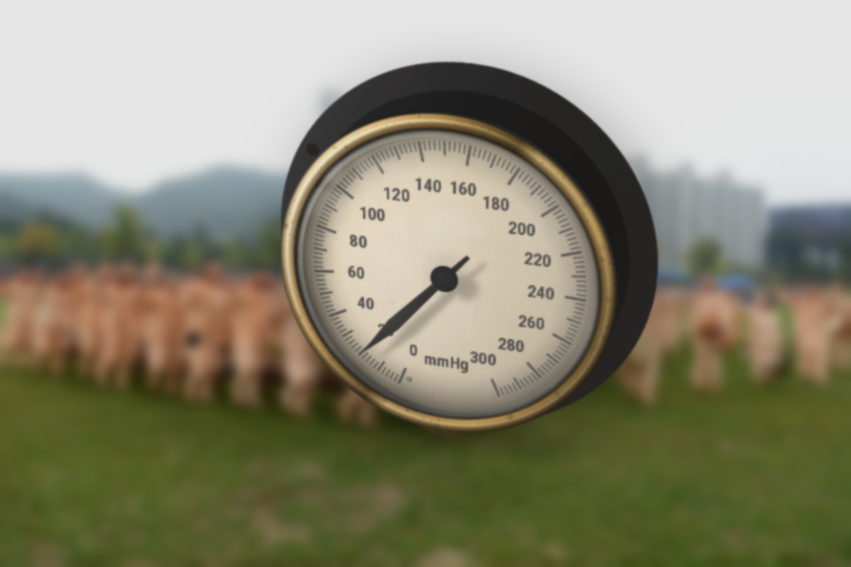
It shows 20 mmHg
